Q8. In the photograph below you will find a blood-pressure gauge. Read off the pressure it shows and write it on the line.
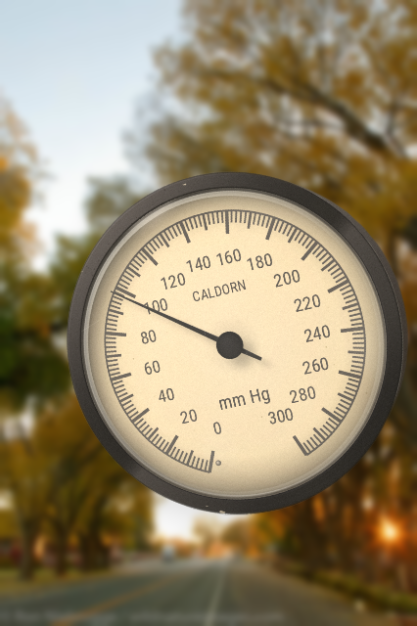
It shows 98 mmHg
